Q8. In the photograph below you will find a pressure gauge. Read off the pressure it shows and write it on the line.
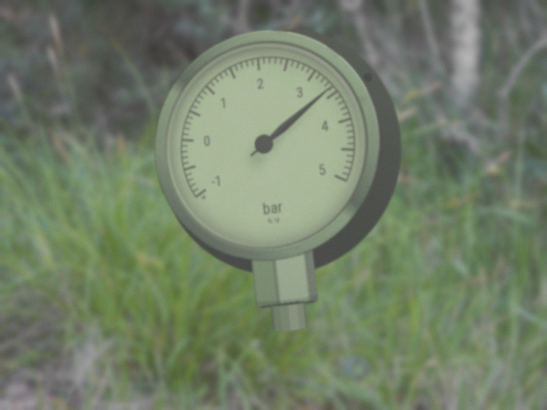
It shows 3.4 bar
